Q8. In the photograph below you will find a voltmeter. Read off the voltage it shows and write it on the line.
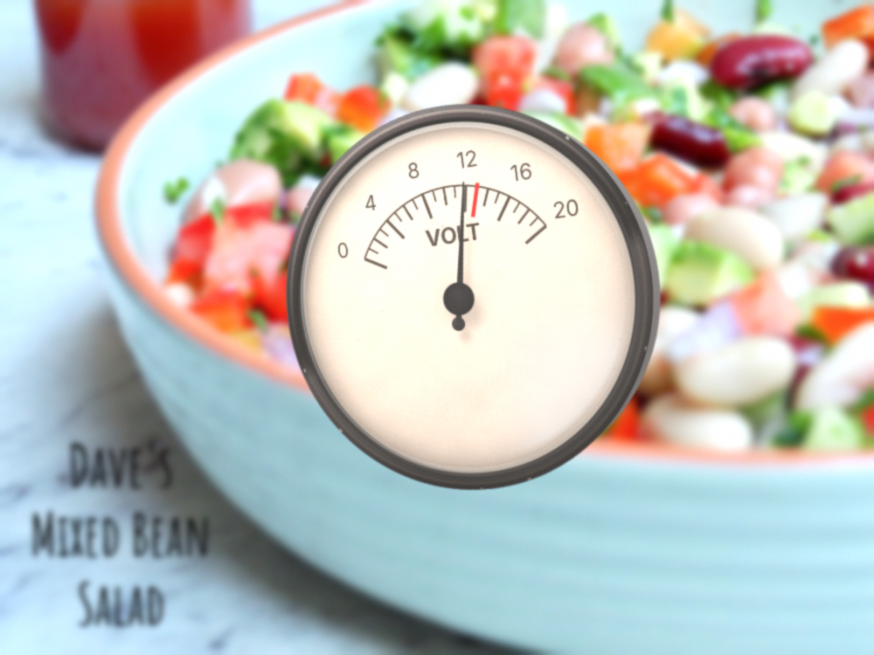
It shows 12 V
